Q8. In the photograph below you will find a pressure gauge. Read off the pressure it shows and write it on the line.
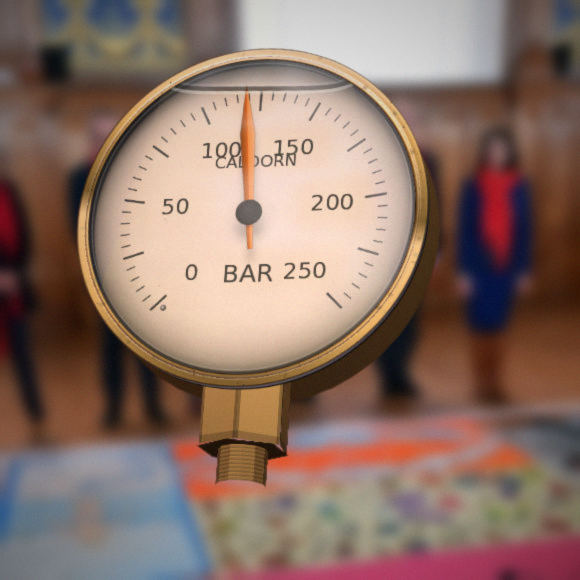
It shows 120 bar
